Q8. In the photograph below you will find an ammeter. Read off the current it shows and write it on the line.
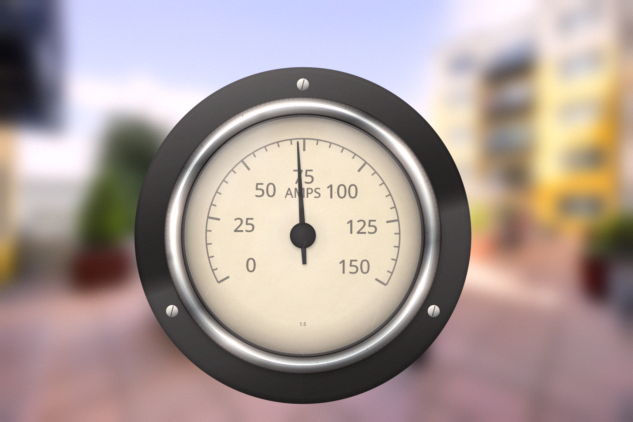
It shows 72.5 A
